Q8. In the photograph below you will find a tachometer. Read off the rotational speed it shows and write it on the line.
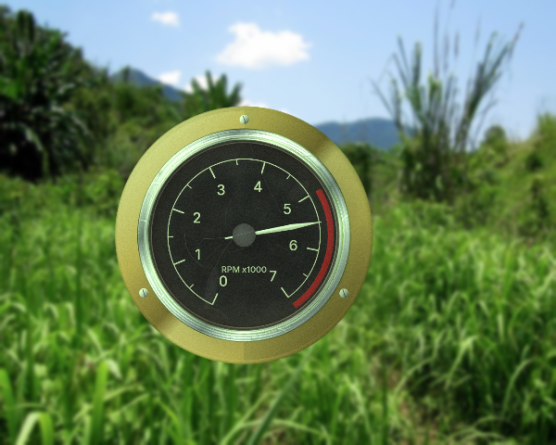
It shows 5500 rpm
